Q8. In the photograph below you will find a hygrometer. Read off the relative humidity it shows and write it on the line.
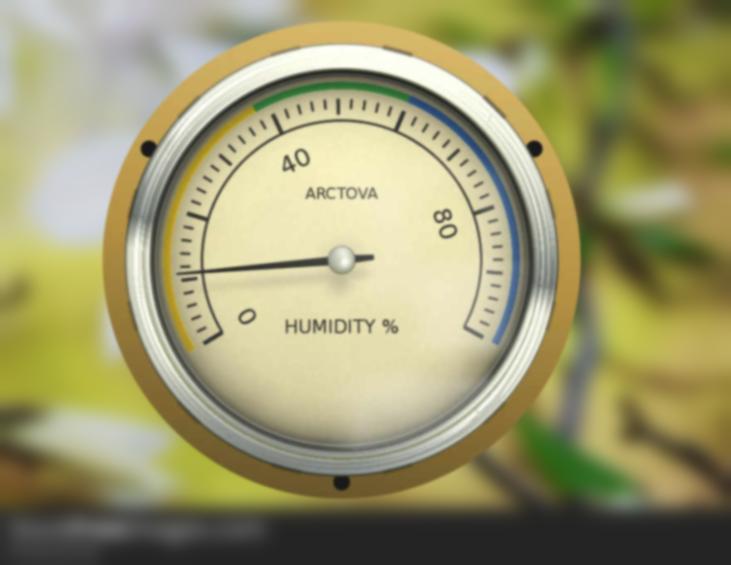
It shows 11 %
